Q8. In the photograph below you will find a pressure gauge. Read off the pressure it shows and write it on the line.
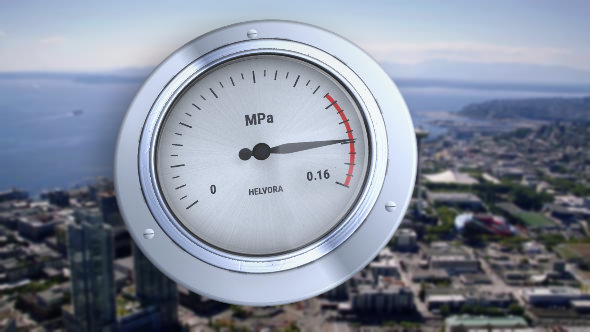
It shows 0.14 MPa
